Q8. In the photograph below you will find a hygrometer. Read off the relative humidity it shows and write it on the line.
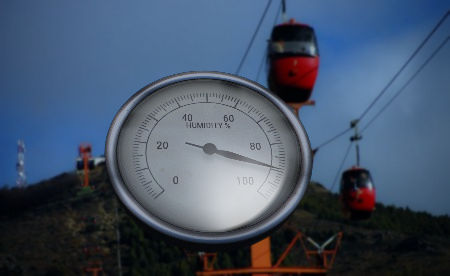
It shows 90 %
